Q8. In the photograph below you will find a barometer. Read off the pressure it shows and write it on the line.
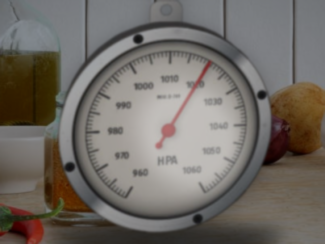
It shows 1020 hPa
